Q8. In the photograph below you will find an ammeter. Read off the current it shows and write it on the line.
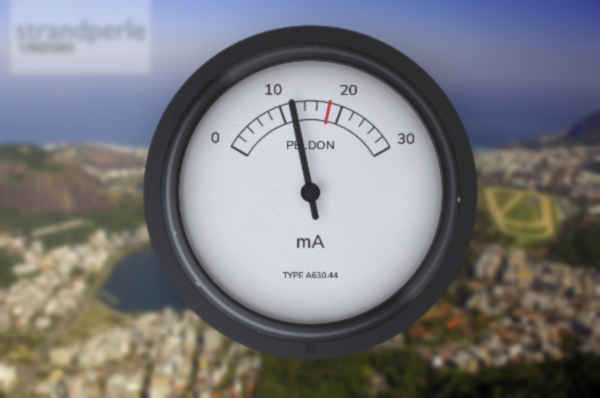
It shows 12 mA
